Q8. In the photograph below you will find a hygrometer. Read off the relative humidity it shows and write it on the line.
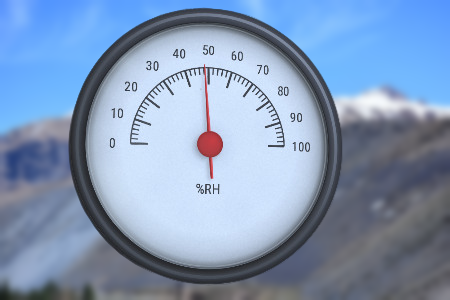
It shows 48 %
